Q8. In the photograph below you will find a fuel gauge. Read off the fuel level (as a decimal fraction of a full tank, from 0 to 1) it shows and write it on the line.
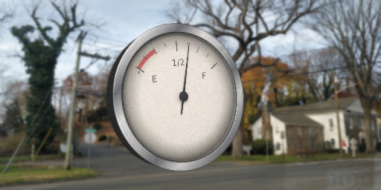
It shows 0.625
